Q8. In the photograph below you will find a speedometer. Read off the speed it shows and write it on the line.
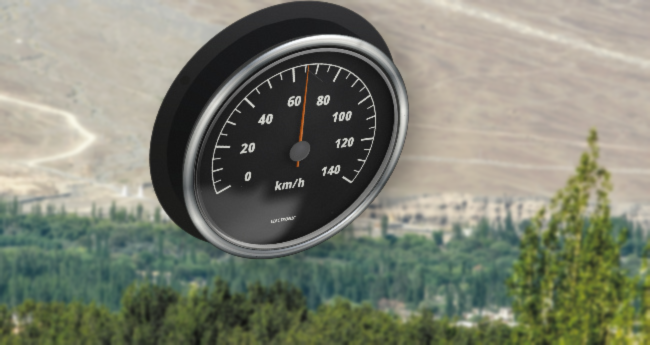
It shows 65 km/h
